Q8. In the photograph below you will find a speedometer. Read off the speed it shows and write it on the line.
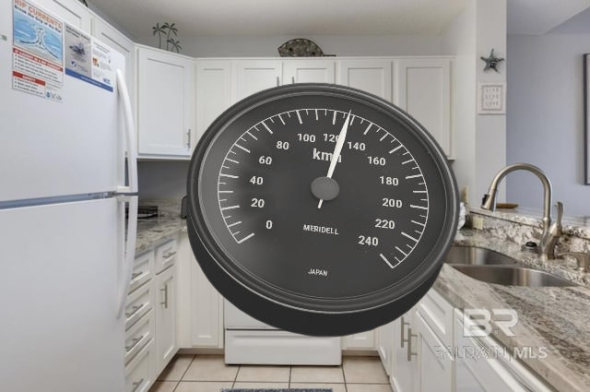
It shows 127.5 km/h
